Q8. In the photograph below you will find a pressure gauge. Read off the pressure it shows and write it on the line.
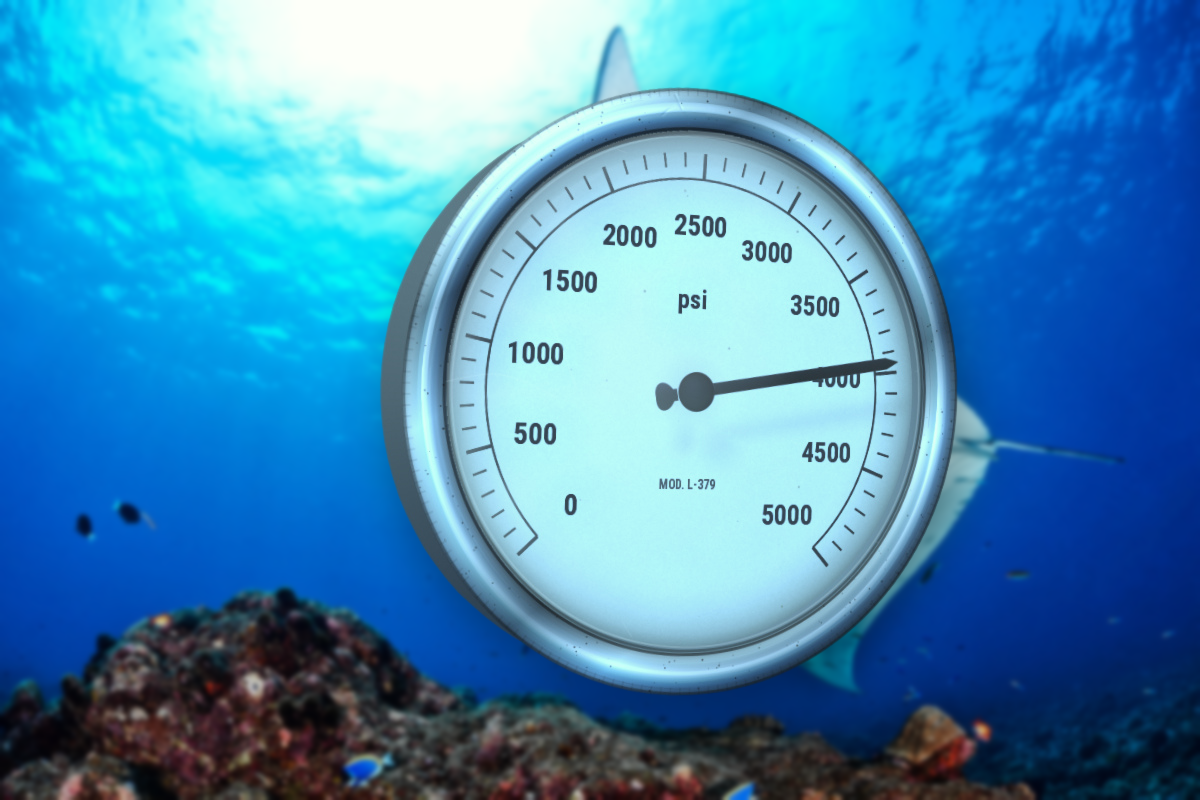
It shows 3950 psi
